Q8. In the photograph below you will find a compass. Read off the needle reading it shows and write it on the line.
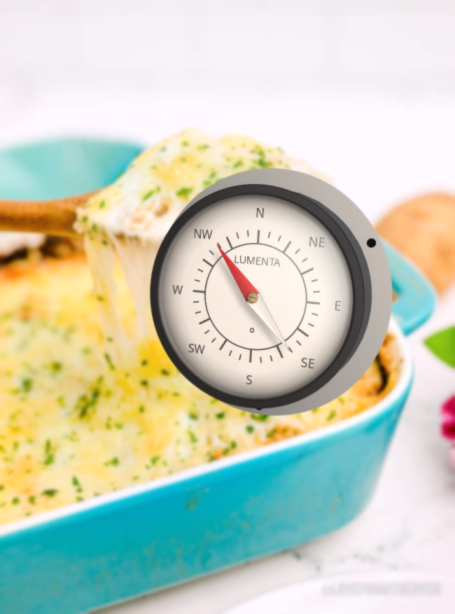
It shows 320 °
